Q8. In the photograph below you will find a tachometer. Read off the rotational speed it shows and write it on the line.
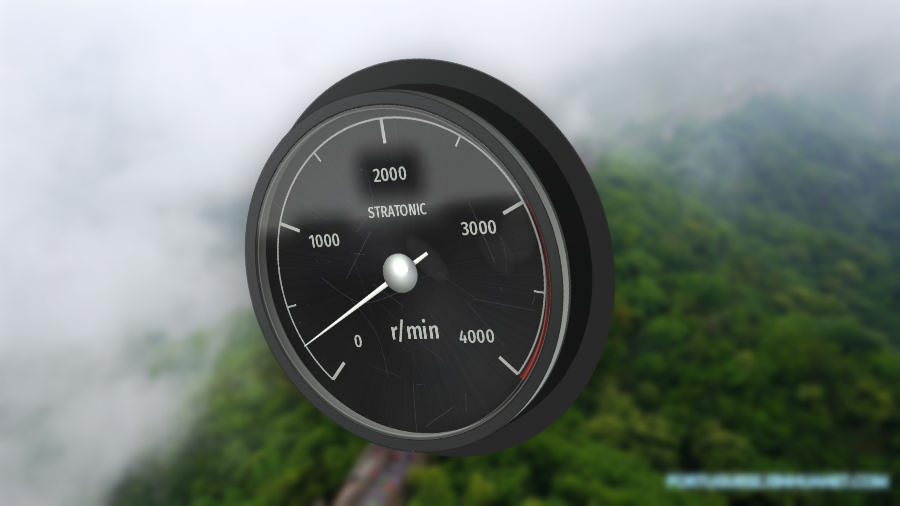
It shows 250 rpm
